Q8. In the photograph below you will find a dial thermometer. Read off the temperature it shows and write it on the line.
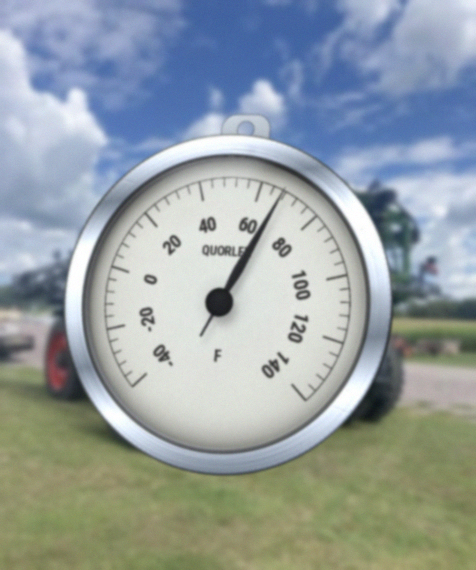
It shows 68 °F
